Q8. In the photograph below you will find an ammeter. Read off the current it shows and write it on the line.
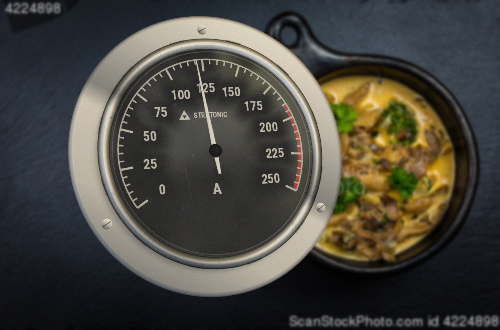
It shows 120 A
